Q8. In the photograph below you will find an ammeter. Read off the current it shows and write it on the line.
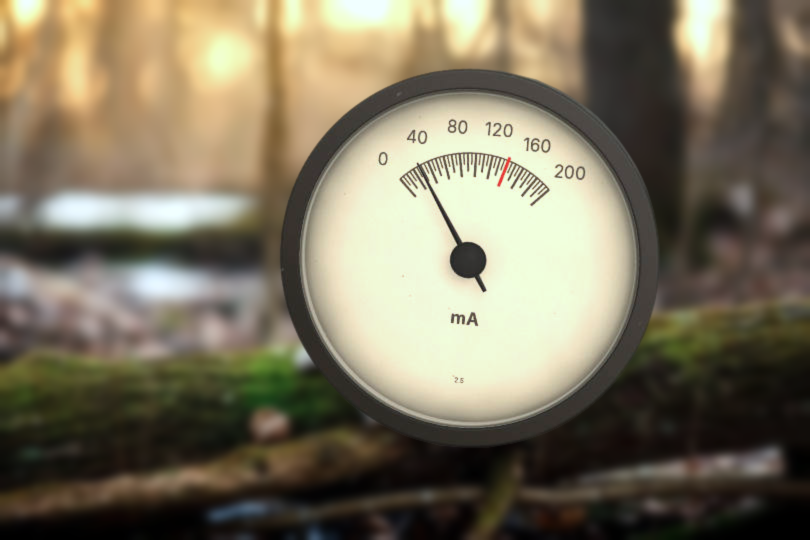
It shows 30 mA
